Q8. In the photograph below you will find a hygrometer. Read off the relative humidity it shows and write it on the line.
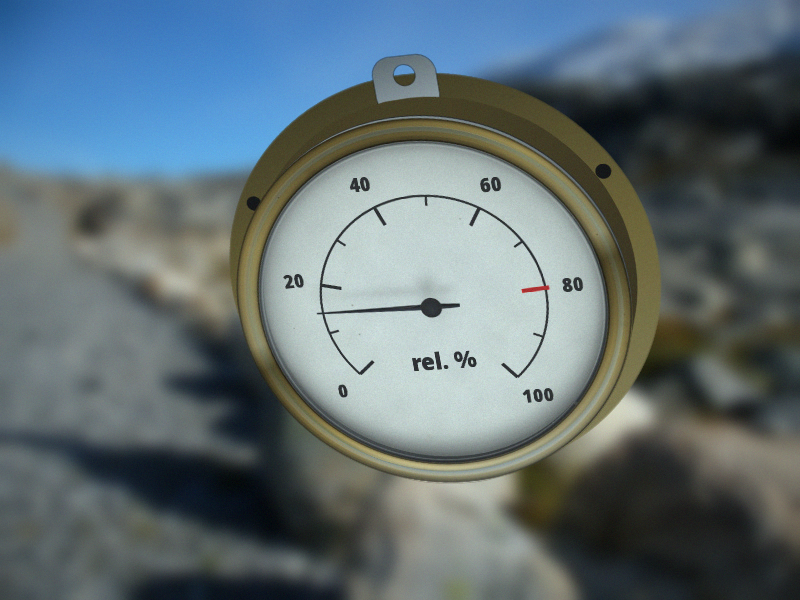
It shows 15 %
